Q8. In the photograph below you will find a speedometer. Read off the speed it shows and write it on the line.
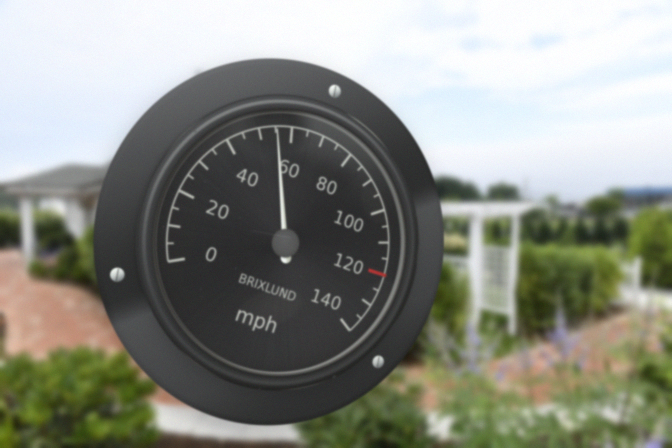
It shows 55 mph
